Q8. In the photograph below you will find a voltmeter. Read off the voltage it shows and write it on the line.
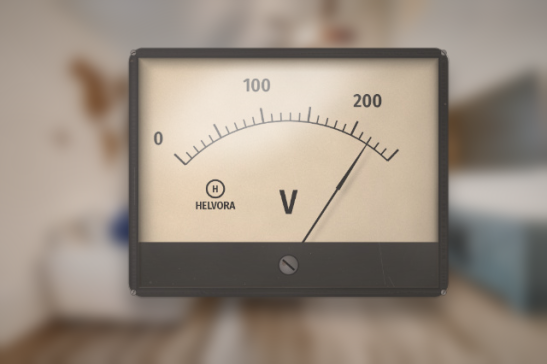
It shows 220 V
